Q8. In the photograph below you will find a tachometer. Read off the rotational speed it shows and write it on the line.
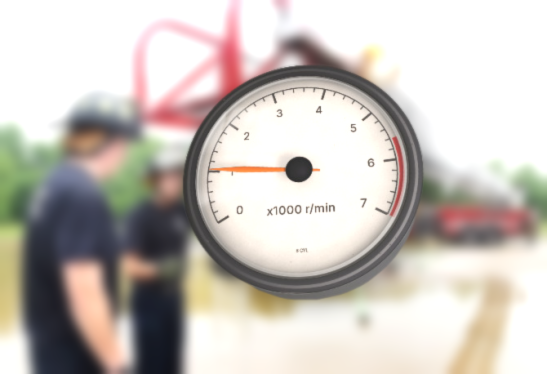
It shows 1000 rpm
